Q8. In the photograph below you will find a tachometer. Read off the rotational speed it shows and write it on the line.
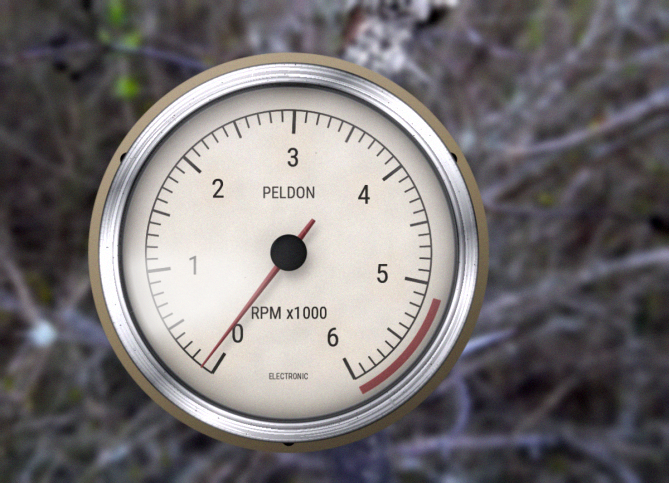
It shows 100 rpm
